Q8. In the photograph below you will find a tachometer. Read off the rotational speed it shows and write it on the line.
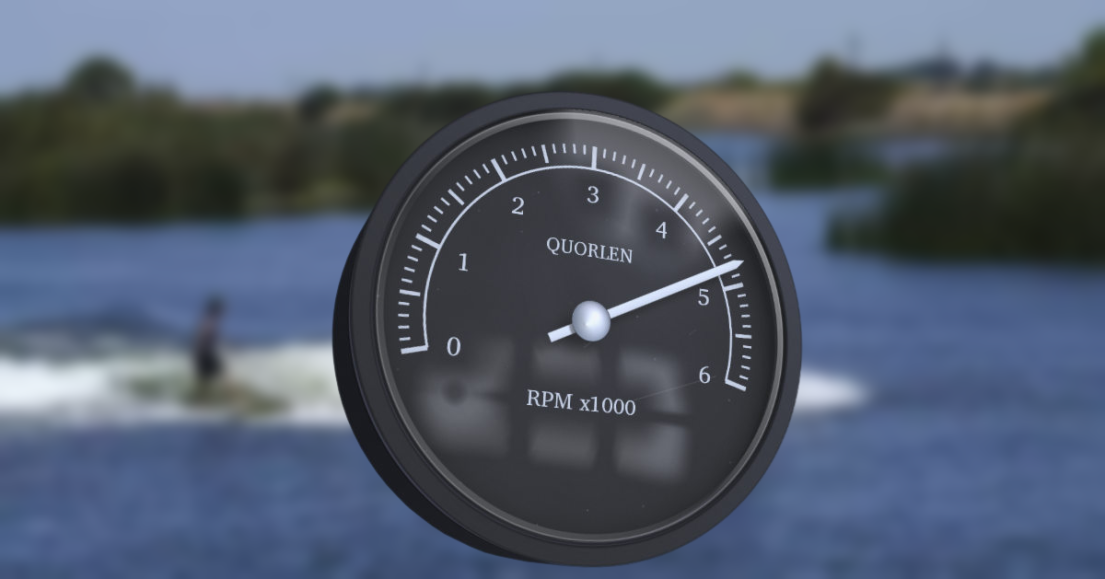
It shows 4800 rpm
